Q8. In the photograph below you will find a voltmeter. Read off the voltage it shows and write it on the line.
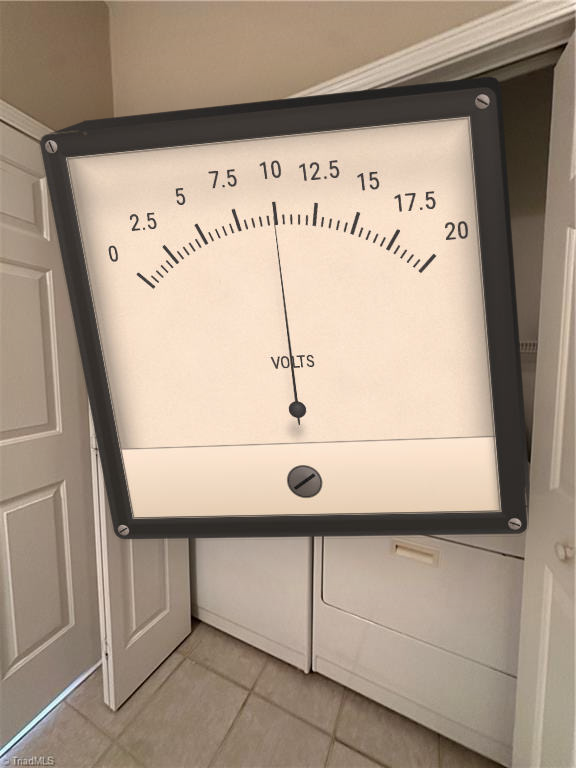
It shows 10 V
